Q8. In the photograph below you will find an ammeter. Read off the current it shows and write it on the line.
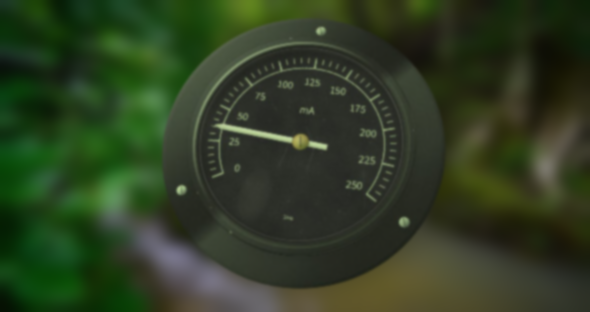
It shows 35 mA
